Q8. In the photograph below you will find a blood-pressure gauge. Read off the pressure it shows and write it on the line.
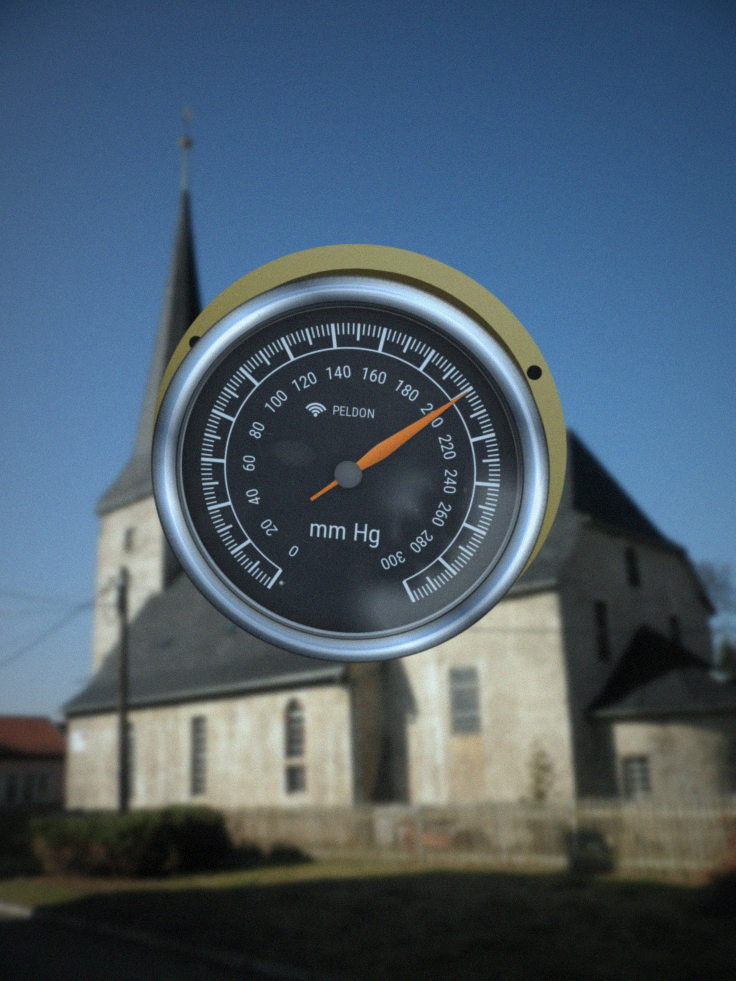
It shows 200 mmHg
